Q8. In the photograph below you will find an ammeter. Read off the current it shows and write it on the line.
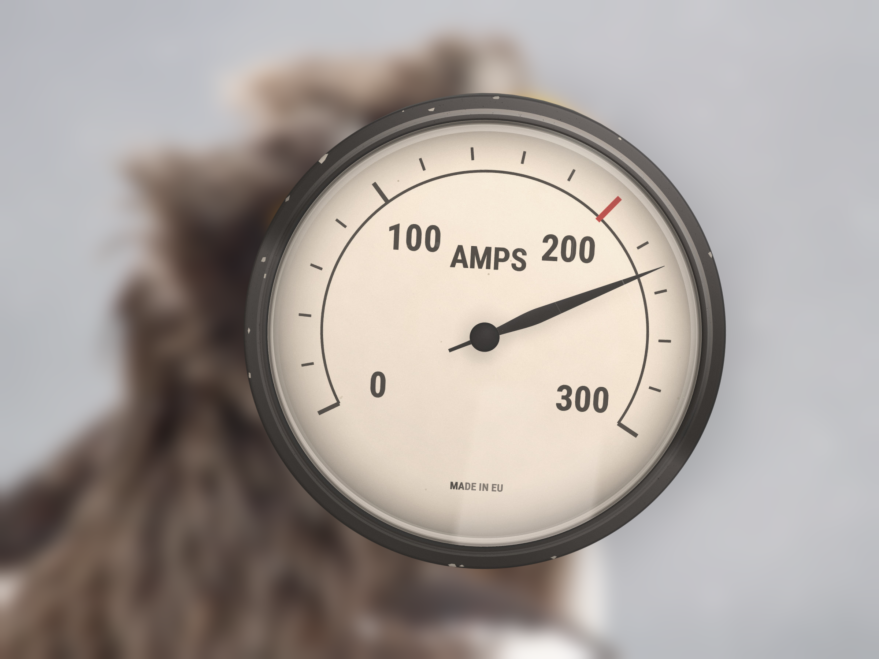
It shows 230 A
